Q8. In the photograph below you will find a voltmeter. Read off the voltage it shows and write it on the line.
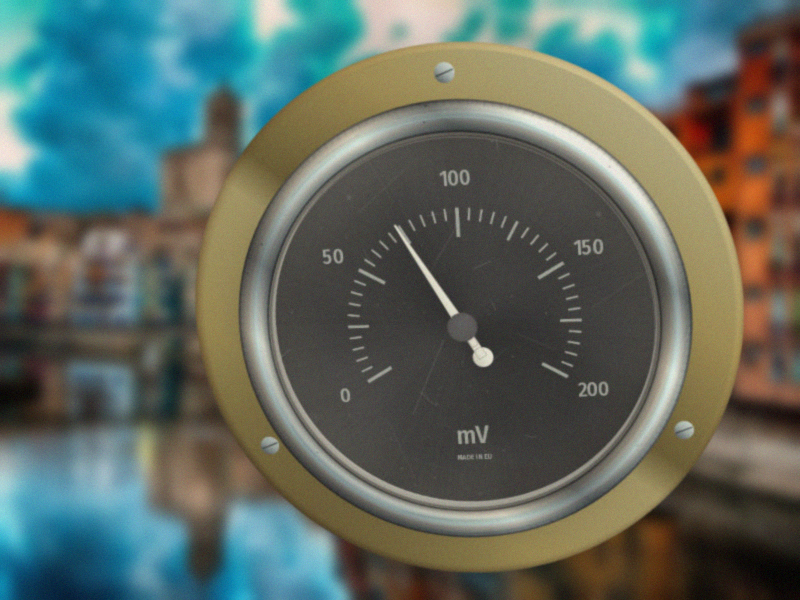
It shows 75 mV
